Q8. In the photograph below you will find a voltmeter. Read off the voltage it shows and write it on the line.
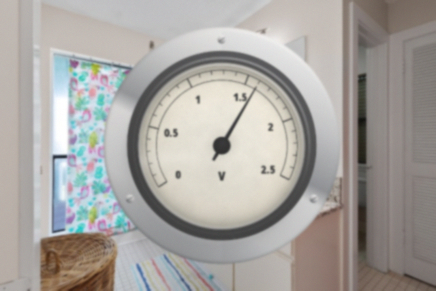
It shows 1.6 V
